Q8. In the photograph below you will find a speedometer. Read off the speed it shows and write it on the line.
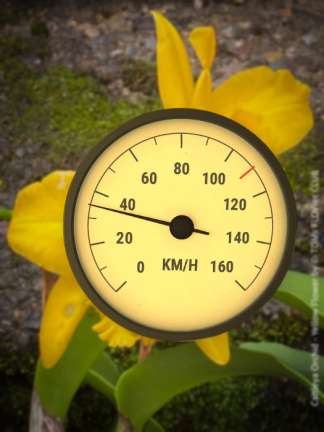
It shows 35 km/h
